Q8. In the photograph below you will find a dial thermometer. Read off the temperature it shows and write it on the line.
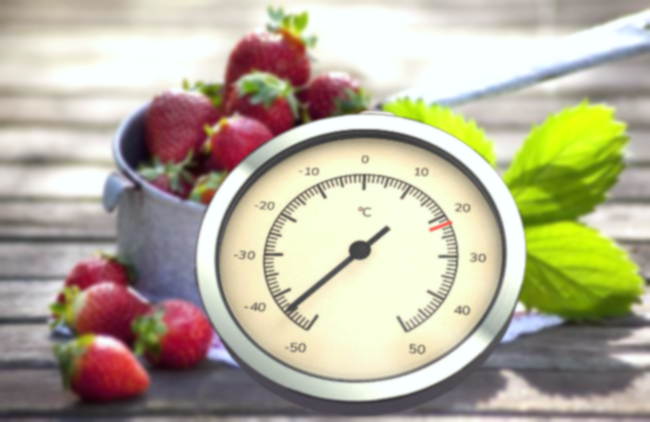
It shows -45 °C
